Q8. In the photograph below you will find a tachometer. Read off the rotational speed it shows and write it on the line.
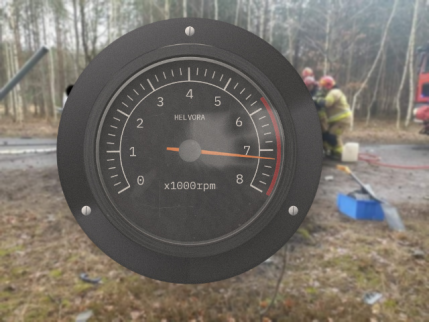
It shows 7200 rpm
